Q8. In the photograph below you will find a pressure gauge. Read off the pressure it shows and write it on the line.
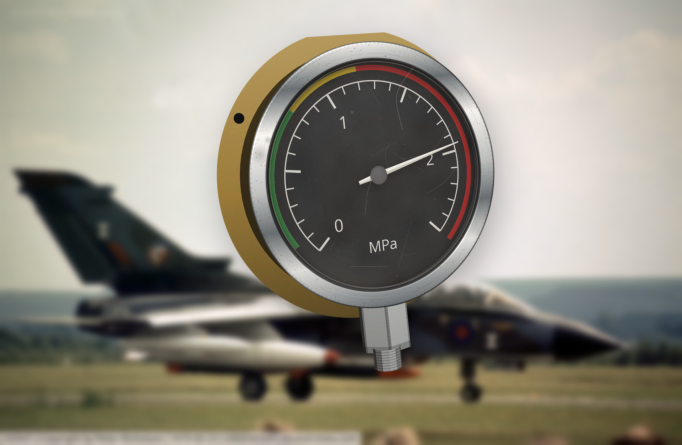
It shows 1.95 MPa
